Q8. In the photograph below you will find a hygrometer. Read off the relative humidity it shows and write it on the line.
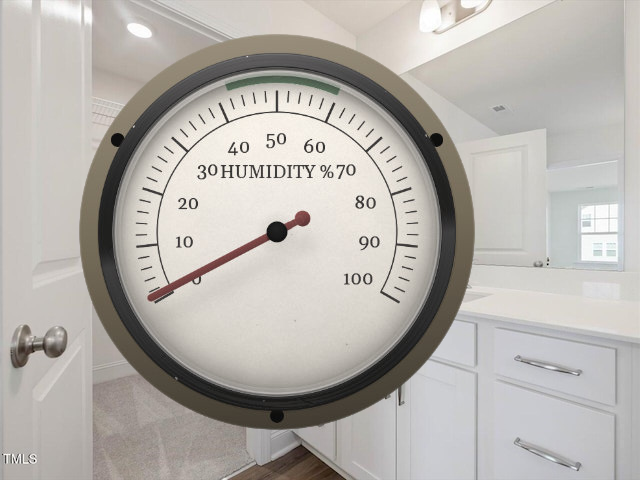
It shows 1 %
